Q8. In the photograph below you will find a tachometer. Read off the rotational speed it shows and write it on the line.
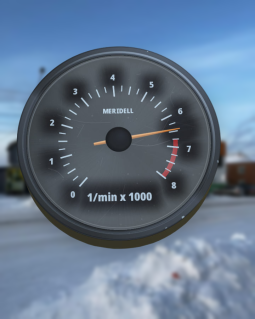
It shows 6500 rpm
